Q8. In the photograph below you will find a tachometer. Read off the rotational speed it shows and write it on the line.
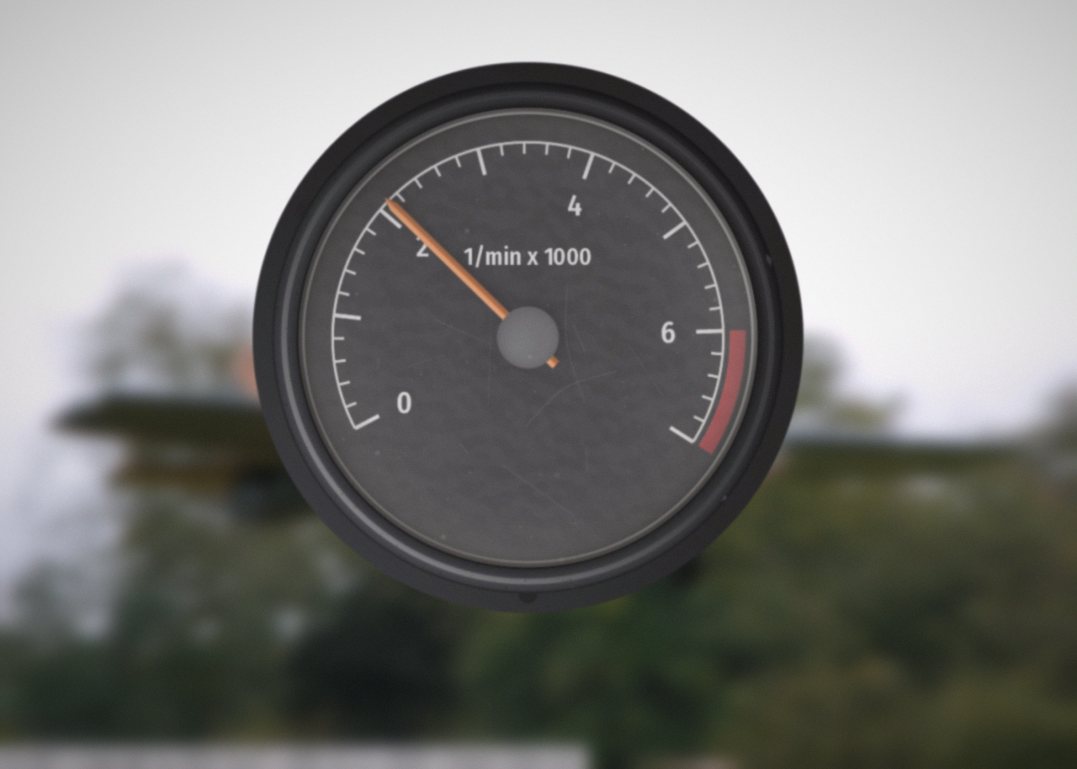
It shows 2100 rpm
